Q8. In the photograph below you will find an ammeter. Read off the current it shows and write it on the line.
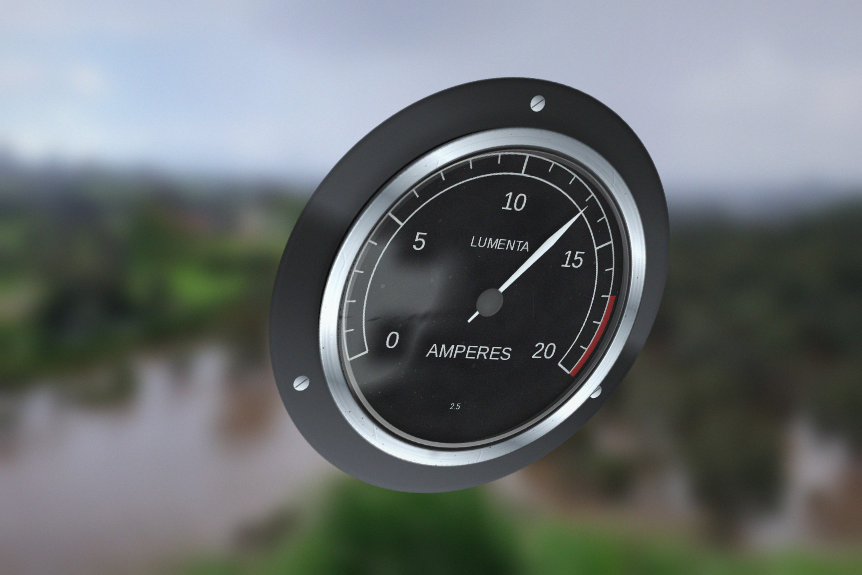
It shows 13 A
